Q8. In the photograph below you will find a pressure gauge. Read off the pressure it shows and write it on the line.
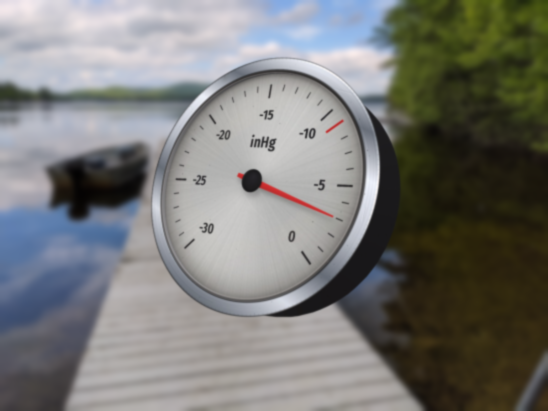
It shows -3 inHg
